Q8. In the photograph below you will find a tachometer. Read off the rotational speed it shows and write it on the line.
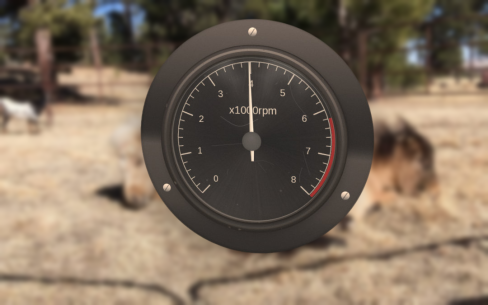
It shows 4000 rpm
